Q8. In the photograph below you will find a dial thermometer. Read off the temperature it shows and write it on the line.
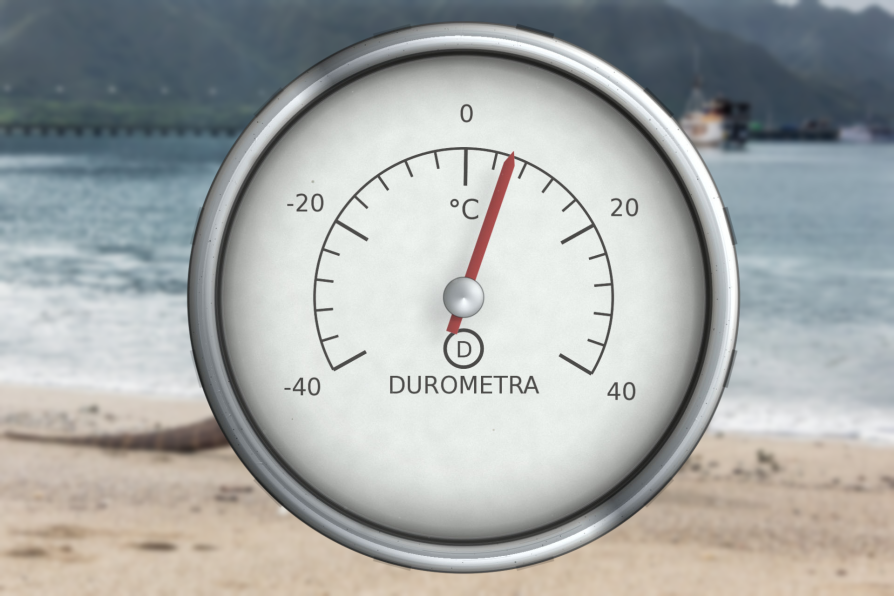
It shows 6 °C
